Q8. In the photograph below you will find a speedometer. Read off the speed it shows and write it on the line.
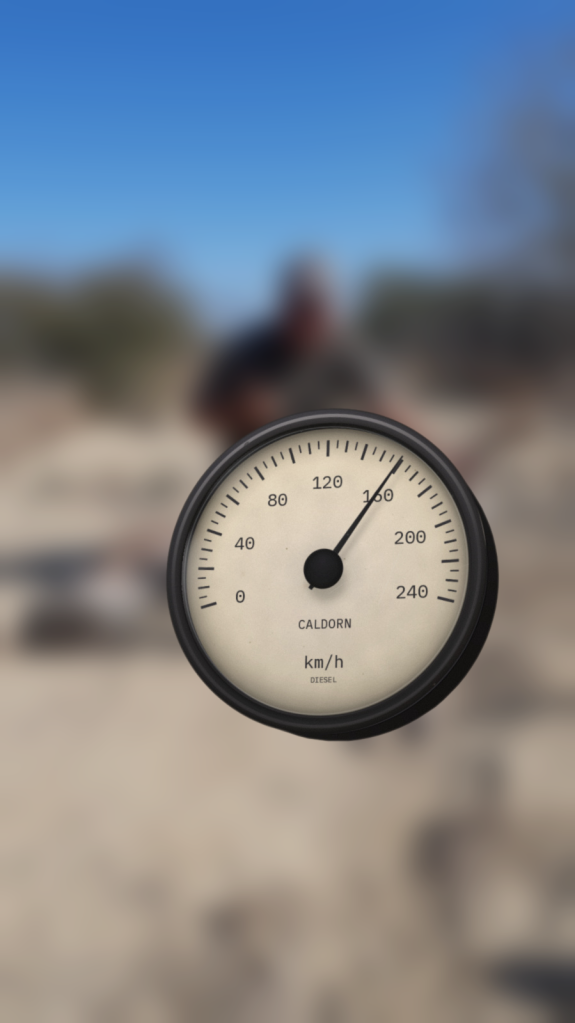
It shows 160 km/h
